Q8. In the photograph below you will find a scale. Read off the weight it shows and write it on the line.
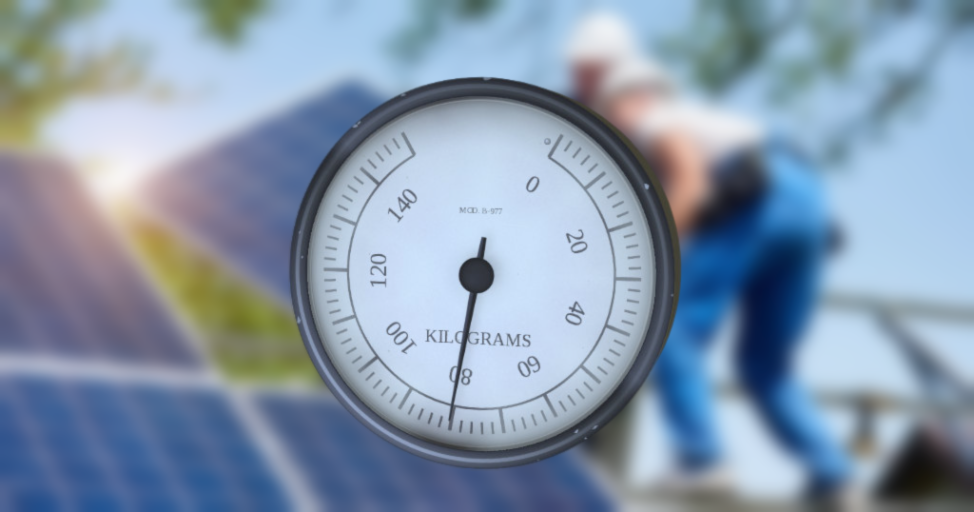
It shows 80 kg
